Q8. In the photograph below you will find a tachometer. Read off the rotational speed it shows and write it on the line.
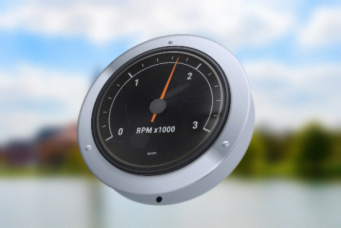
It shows 1700 rpm
